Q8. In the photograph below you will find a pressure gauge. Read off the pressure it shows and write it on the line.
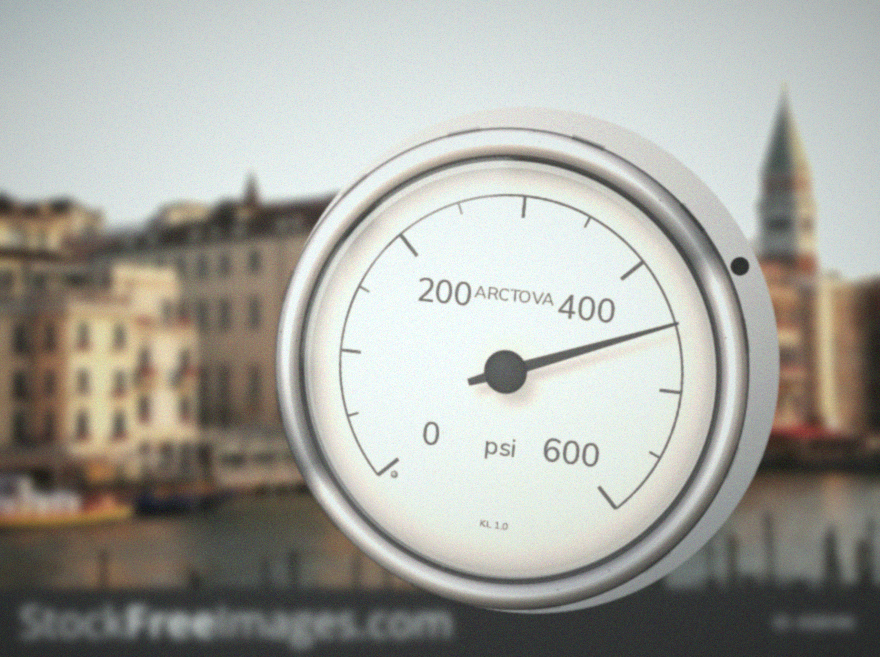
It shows 450 psi
